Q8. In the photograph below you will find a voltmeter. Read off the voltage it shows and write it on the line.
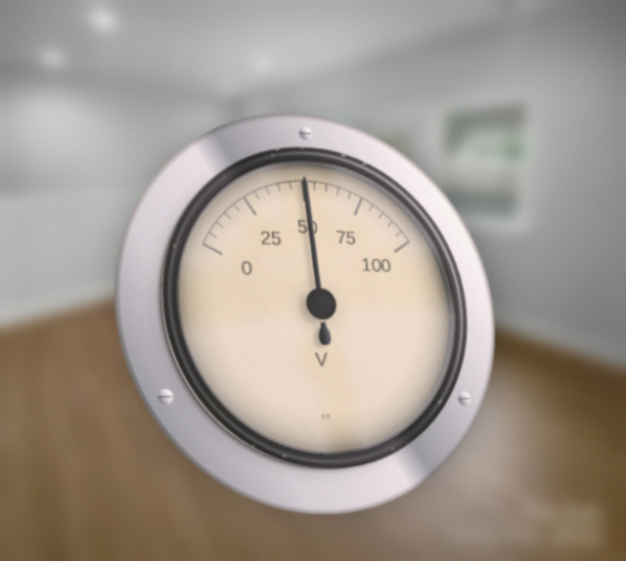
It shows 50 V
